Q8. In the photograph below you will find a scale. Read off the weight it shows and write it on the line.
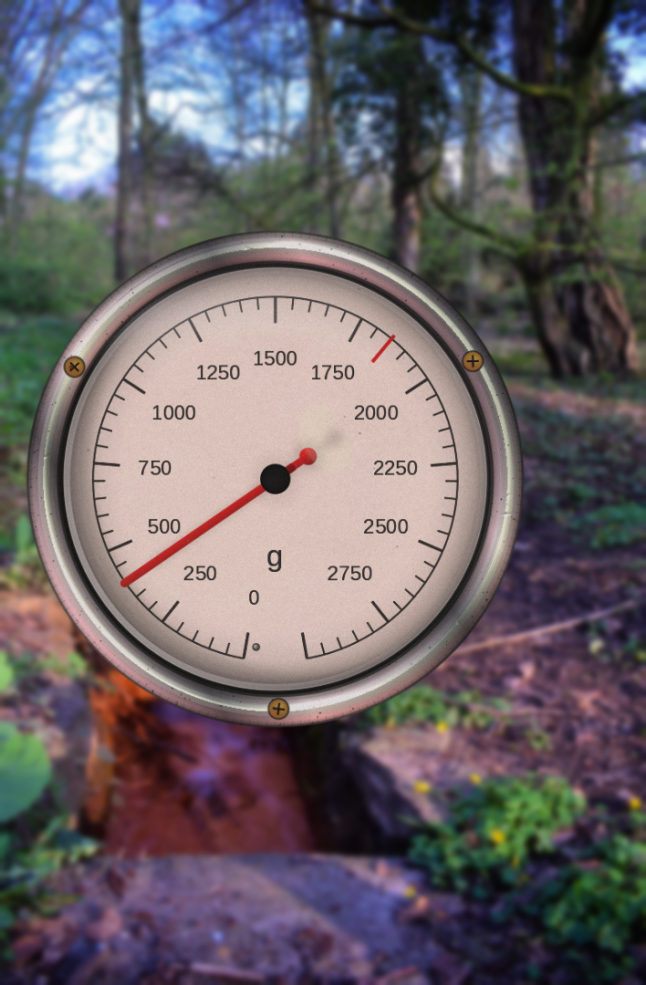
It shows 400 g
